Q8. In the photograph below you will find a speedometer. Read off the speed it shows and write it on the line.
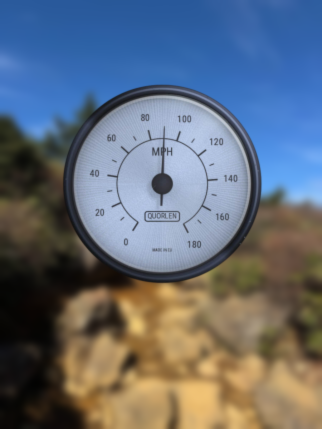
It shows 90 mph
